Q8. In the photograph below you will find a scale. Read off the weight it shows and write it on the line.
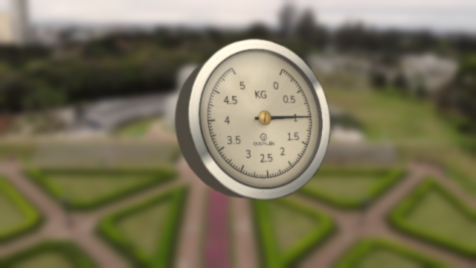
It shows 1 kg
